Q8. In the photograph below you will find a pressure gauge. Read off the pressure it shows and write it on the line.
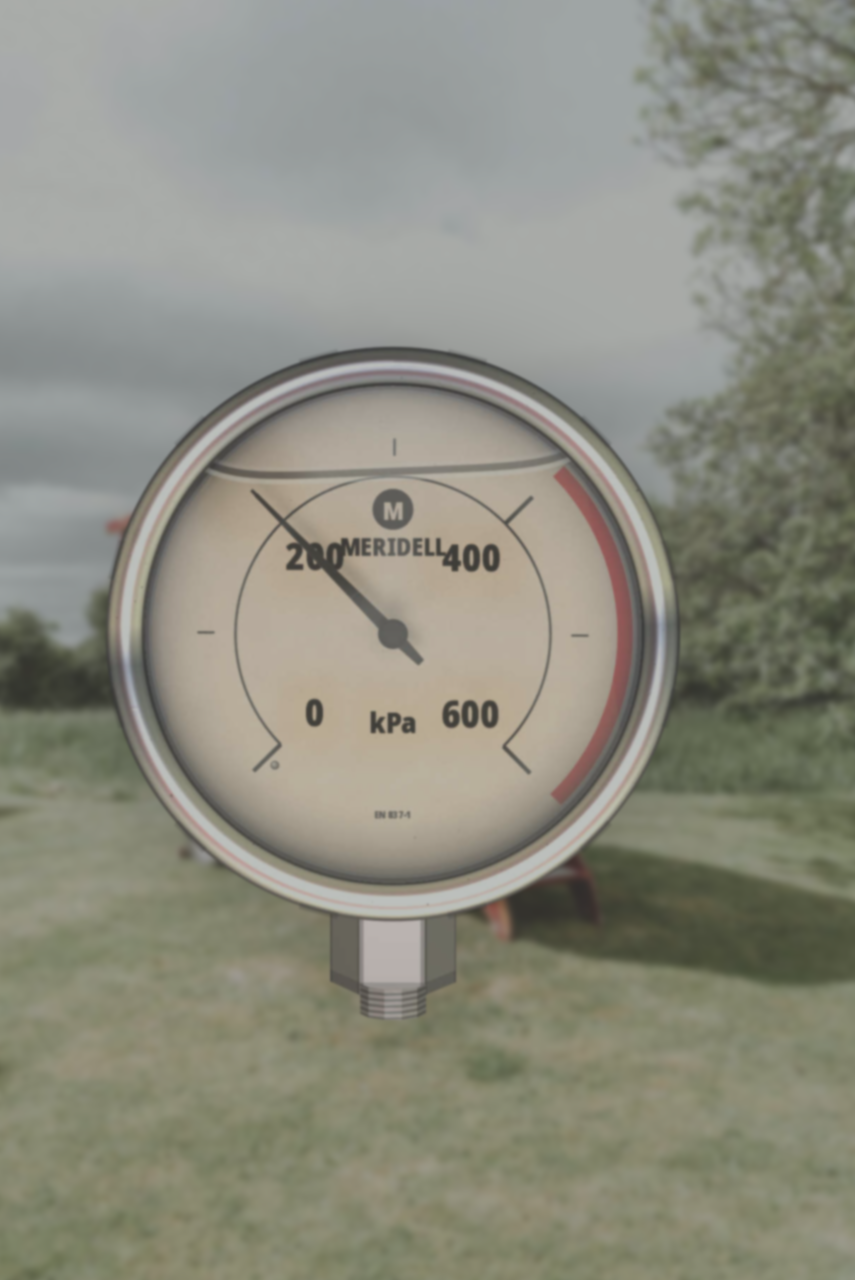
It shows 200 kPa
